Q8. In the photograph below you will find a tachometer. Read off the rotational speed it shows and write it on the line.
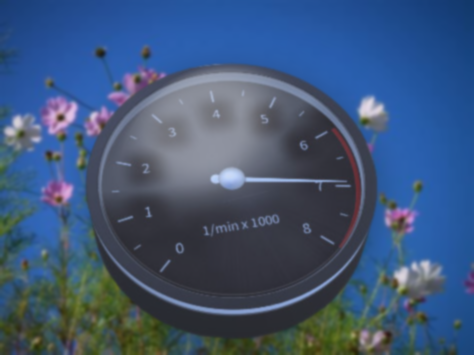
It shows 7000 rpm
